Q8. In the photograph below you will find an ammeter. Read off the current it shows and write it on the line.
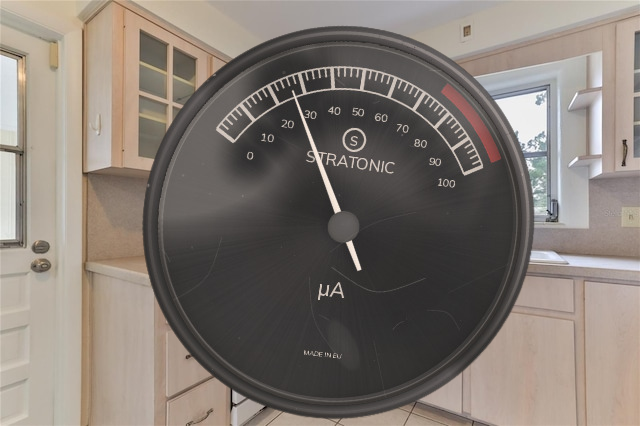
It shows 26 µA
